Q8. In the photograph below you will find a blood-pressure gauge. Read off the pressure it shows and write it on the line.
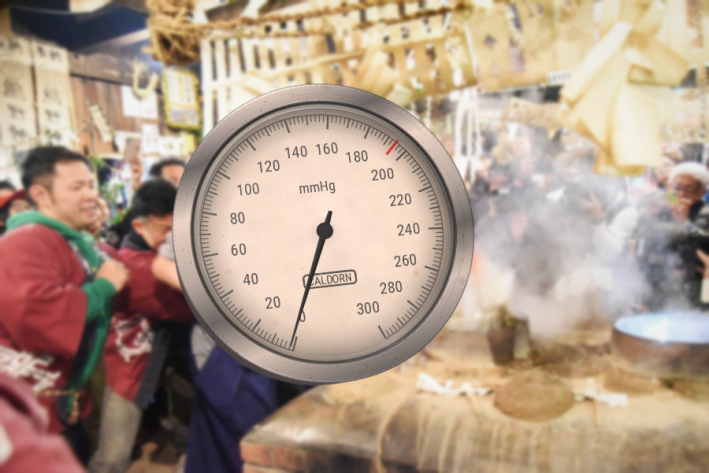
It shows 2 mmHg
